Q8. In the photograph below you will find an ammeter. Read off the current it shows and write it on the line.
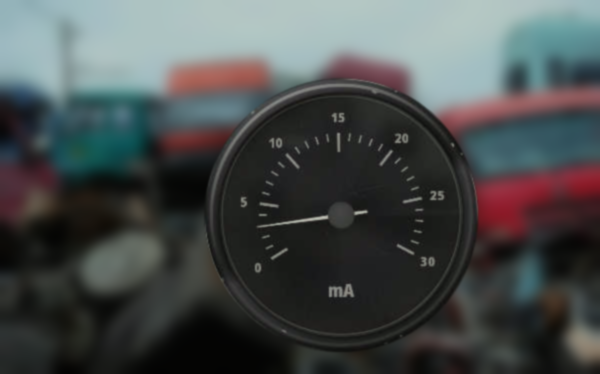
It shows 3 mA
